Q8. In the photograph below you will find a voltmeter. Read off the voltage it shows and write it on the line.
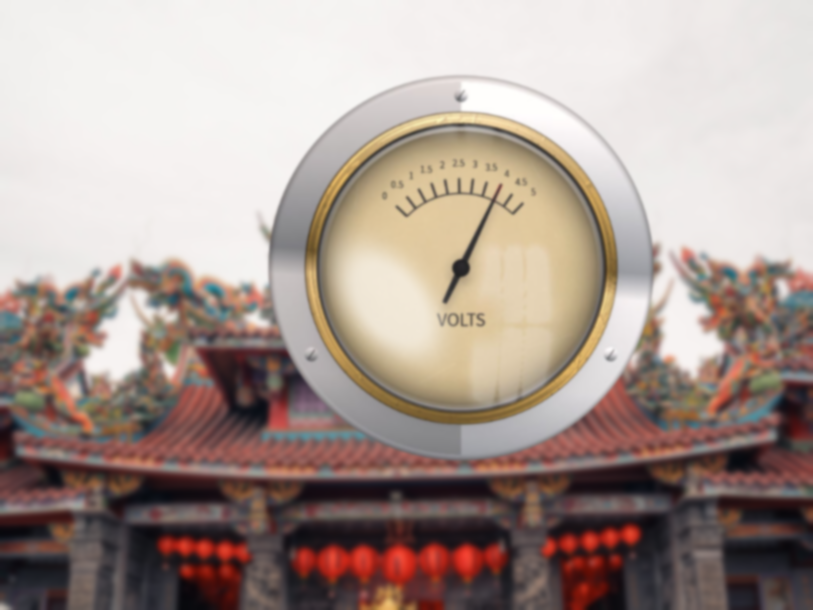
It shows 4 V
